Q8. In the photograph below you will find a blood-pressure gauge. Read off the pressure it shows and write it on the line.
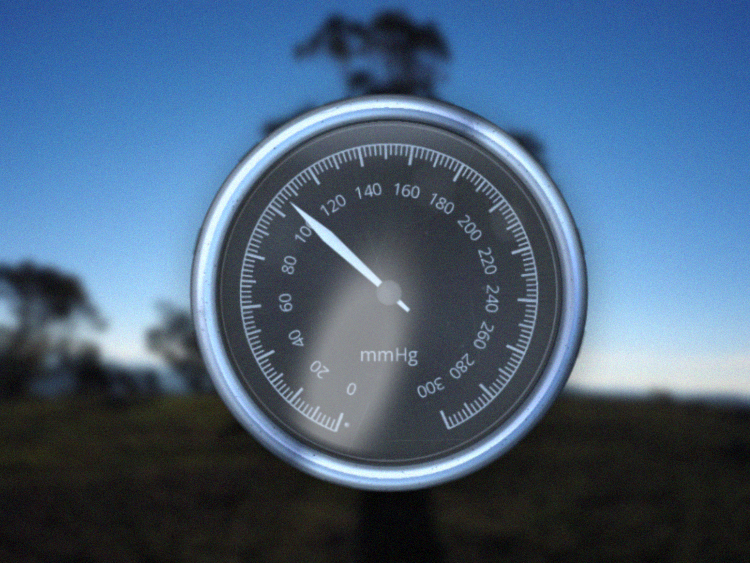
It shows 106 mmHg
